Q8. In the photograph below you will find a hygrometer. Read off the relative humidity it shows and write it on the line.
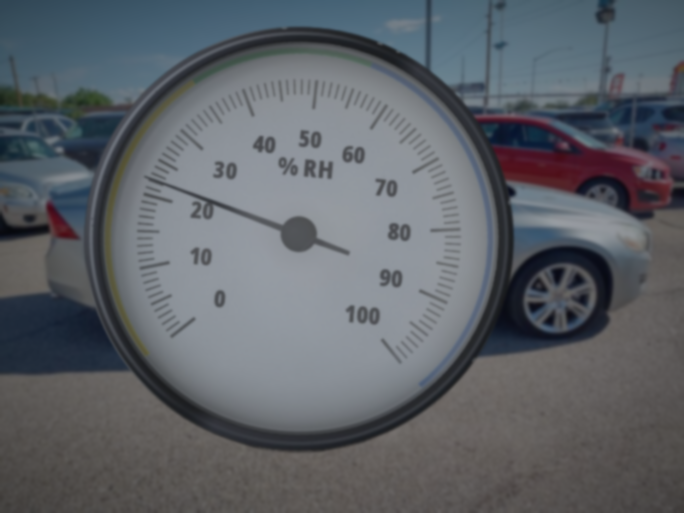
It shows 22 %
